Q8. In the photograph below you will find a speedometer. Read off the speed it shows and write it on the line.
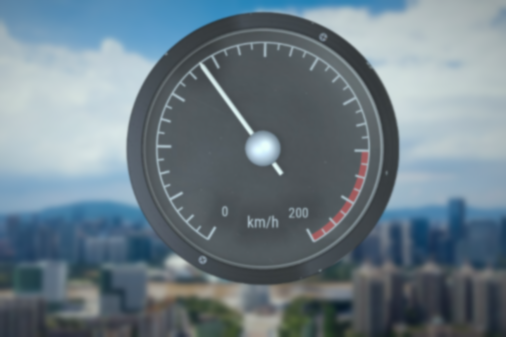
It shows 75 km/h
